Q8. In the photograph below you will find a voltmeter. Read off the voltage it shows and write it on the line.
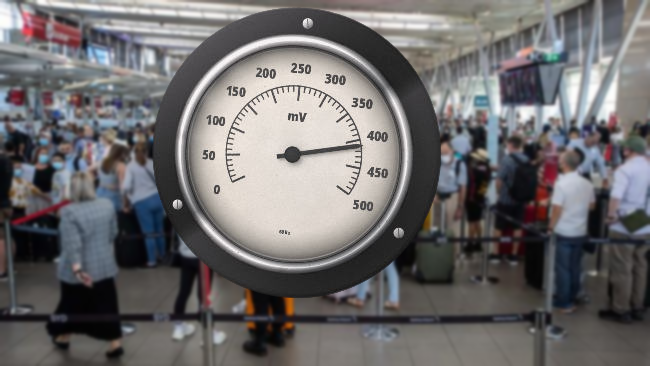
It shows 410 mV
